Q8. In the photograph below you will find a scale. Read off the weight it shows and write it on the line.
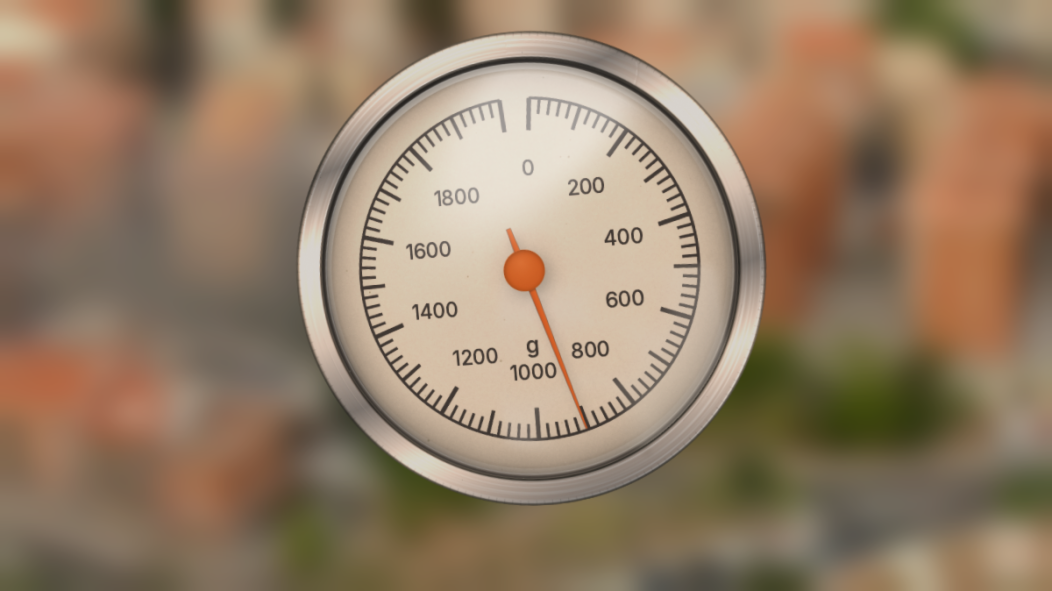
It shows 900 g
